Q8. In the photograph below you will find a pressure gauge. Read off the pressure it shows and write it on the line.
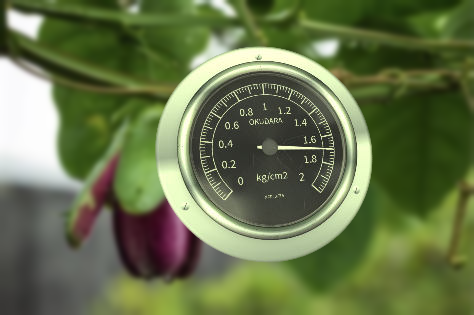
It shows 1.7 kg/cm²
